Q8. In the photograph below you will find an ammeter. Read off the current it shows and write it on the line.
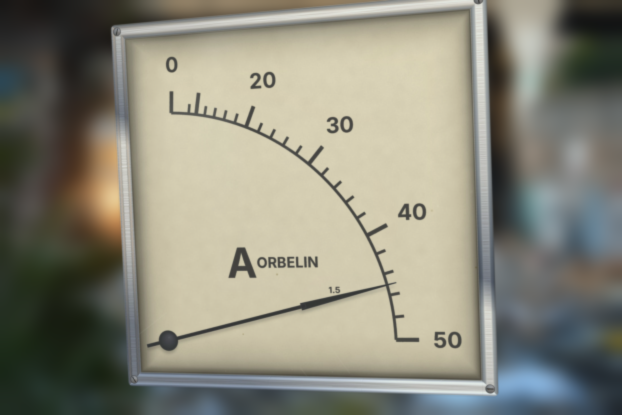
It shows 45 A
